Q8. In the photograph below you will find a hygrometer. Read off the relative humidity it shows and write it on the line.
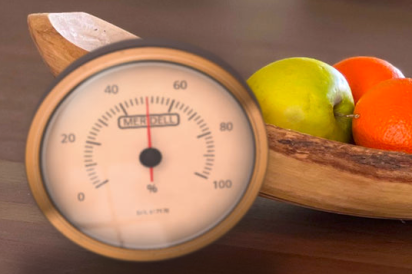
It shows 50 %
